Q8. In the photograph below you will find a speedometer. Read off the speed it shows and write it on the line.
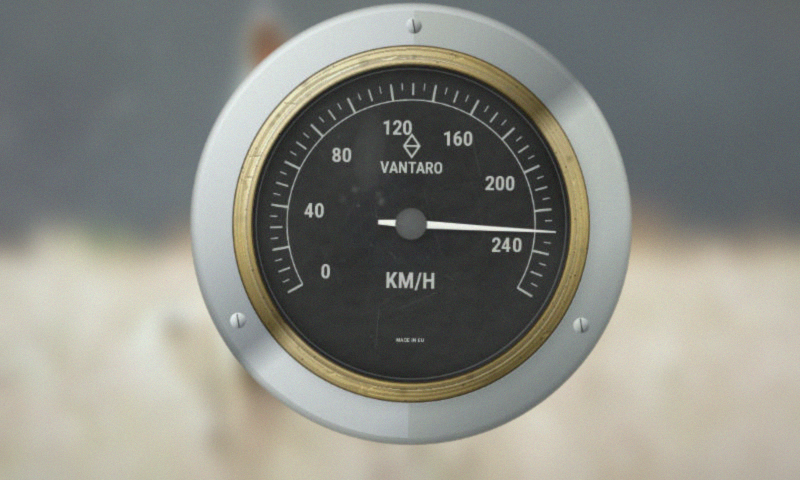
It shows 230 km/h
